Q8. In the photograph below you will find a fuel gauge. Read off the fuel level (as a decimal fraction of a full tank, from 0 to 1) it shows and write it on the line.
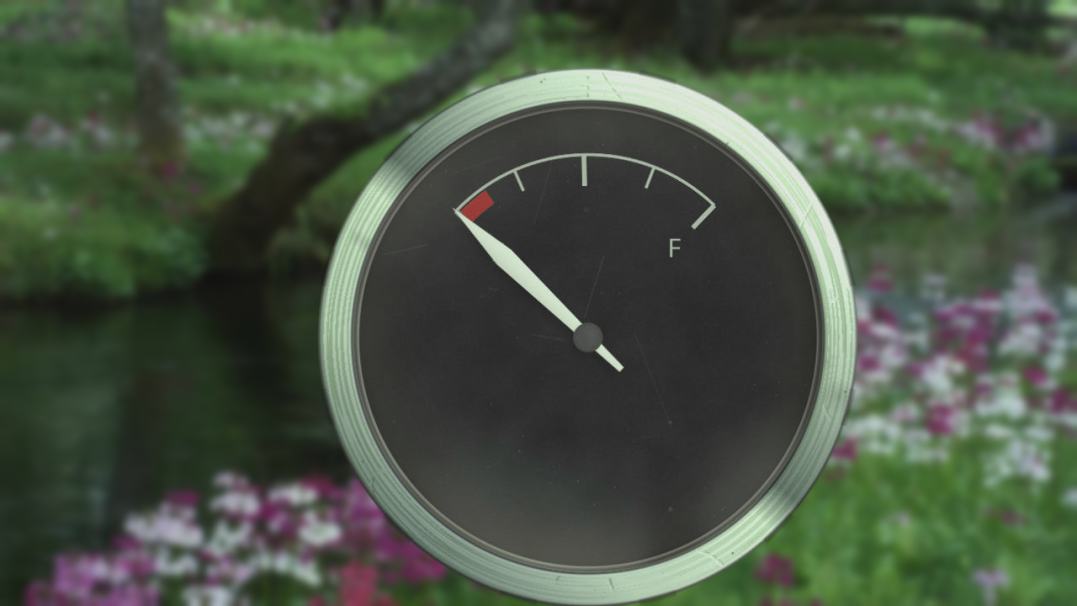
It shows 0
